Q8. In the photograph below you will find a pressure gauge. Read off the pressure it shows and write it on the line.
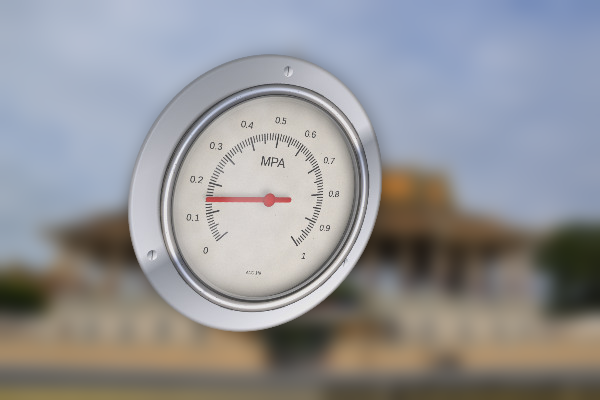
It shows 0.15 MPa
